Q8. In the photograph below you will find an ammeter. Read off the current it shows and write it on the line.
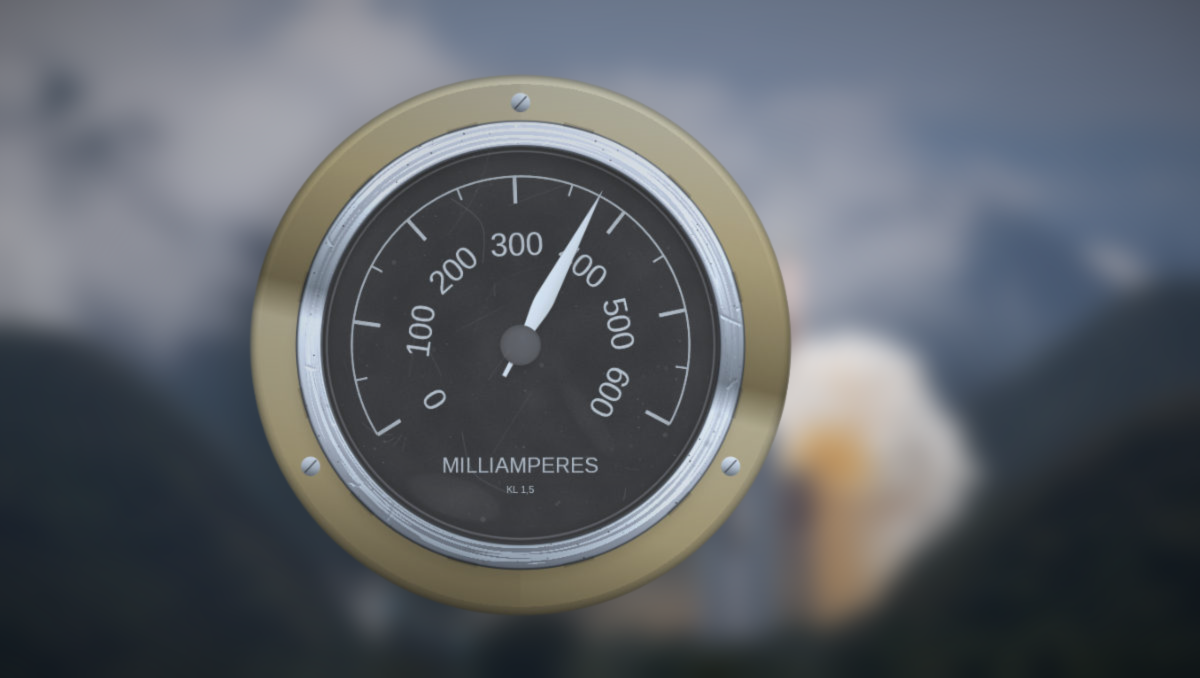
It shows 375 mA
